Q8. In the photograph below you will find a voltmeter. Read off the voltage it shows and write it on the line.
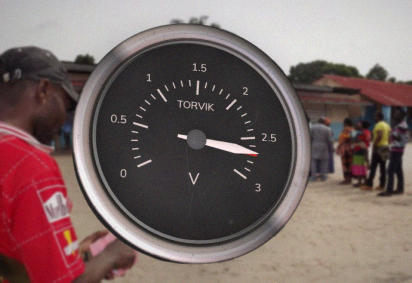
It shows 2.7 V
